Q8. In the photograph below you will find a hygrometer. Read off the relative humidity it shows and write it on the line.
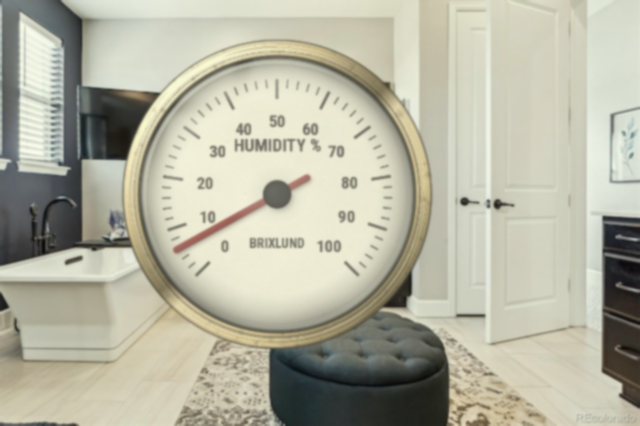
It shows 6 %
